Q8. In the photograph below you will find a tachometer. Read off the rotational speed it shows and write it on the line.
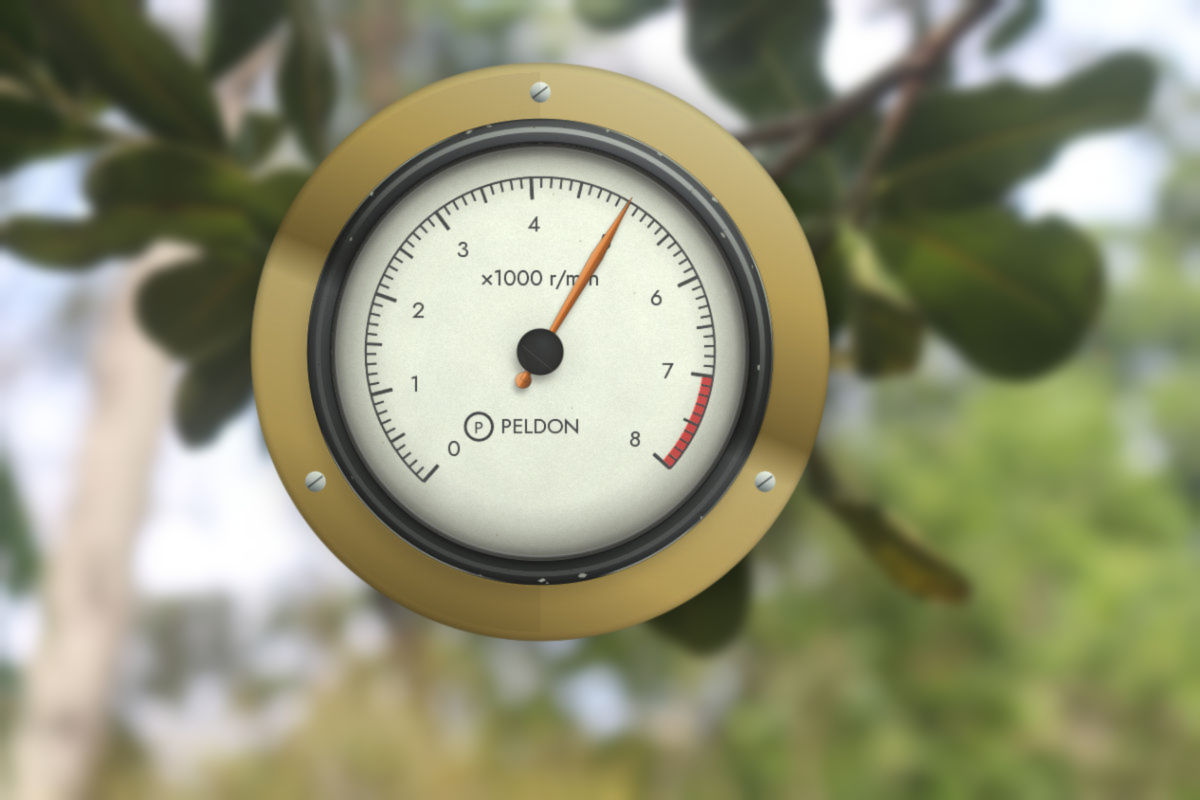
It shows 5000 rpm
